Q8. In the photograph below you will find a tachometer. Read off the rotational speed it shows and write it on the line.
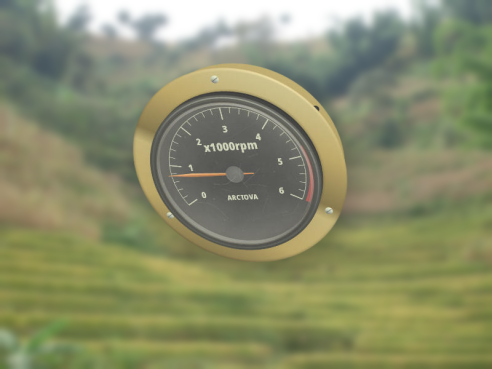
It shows 800 rpm
